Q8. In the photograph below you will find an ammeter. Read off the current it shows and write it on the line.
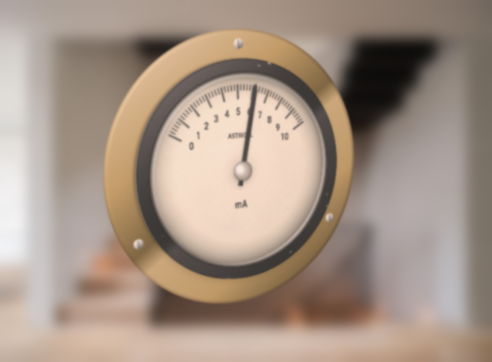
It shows 6 mA
